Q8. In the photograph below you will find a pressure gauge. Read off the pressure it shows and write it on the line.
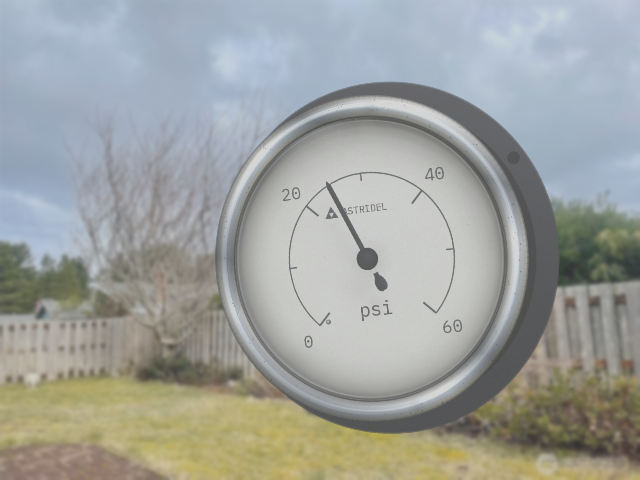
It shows 25 psi
